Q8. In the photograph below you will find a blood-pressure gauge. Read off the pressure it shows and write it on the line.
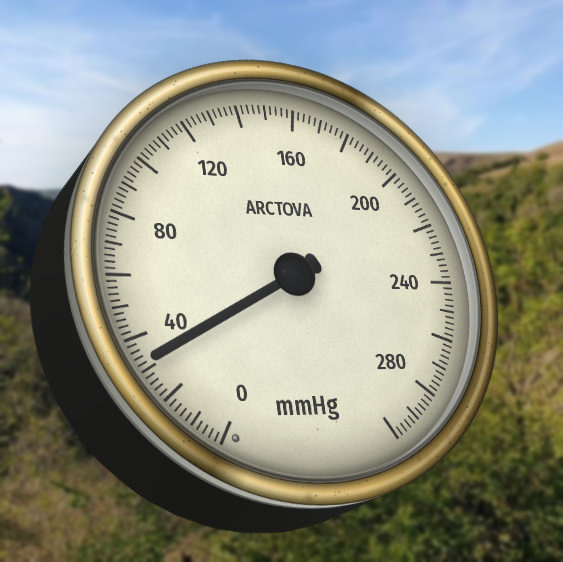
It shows 32 mmHg
